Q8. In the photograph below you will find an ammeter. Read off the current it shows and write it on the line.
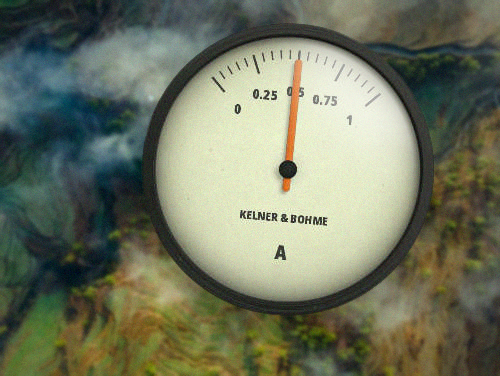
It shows 0.5 A
